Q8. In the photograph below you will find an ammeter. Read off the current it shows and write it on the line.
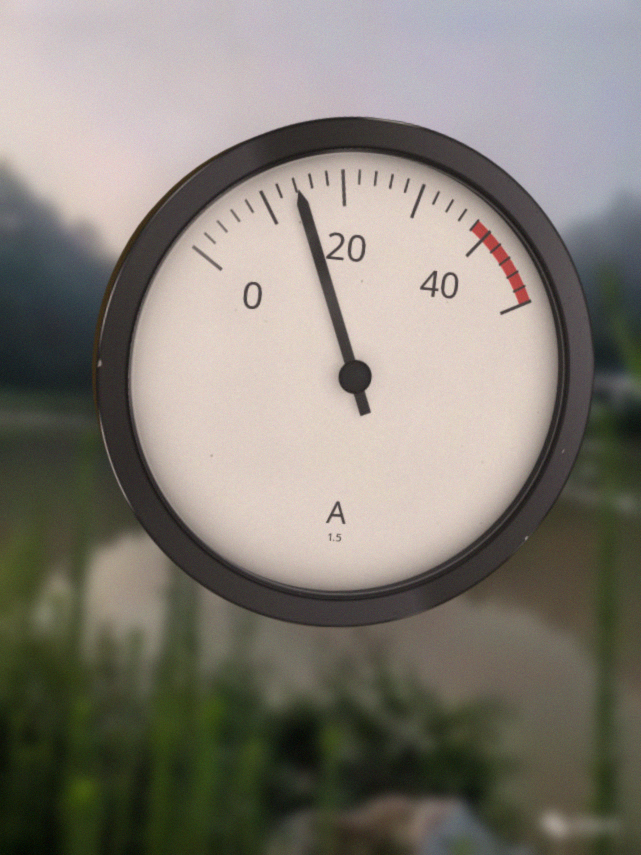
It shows 14 A
